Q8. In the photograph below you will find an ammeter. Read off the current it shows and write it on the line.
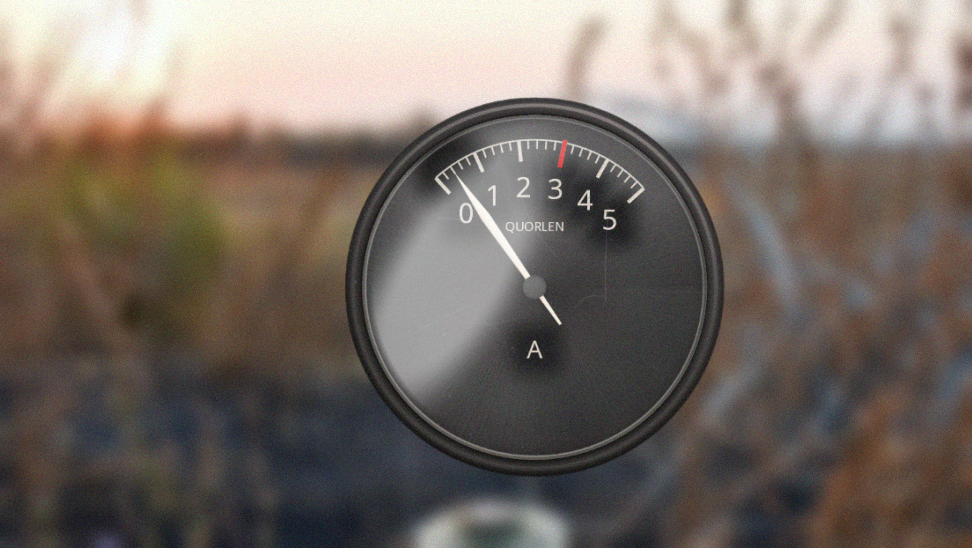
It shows 0.4 A
